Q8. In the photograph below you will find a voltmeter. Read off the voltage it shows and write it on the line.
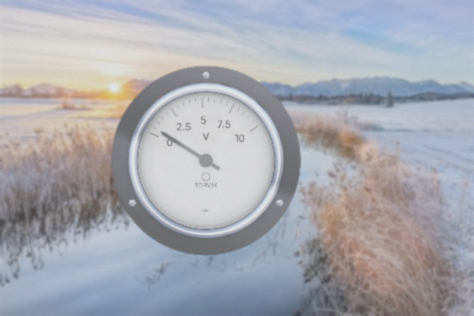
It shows 0.5 V
